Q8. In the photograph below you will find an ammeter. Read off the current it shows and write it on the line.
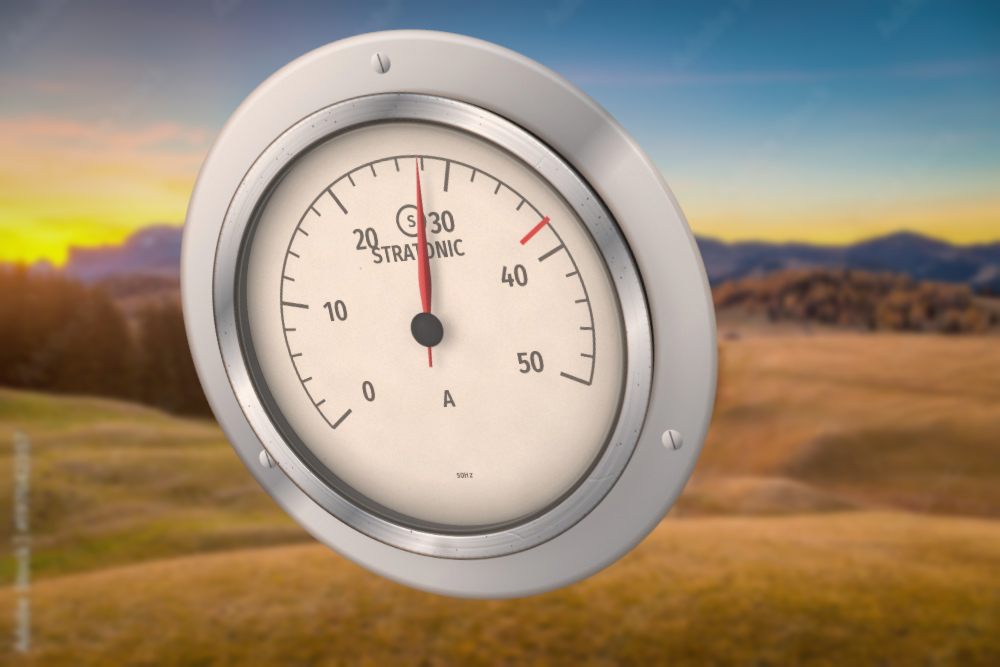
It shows 28 A
